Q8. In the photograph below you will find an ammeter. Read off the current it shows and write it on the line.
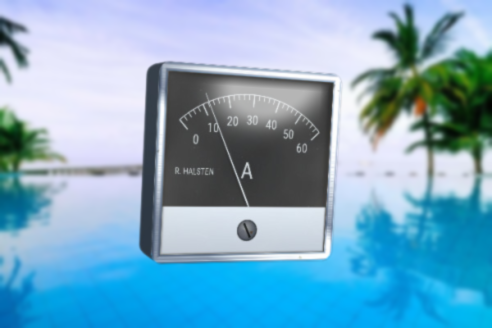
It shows 12 A
